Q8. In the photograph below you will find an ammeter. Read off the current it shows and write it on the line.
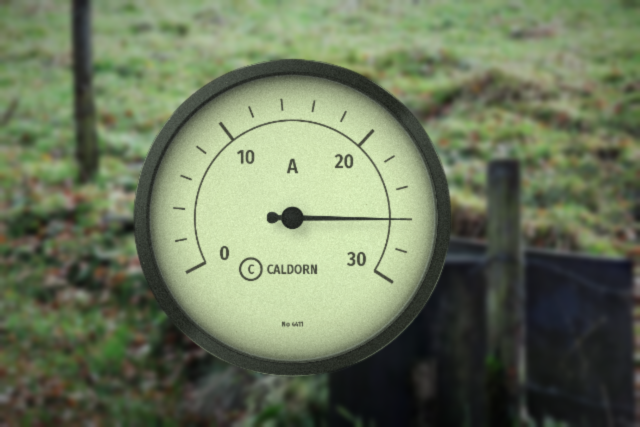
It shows 26 A
